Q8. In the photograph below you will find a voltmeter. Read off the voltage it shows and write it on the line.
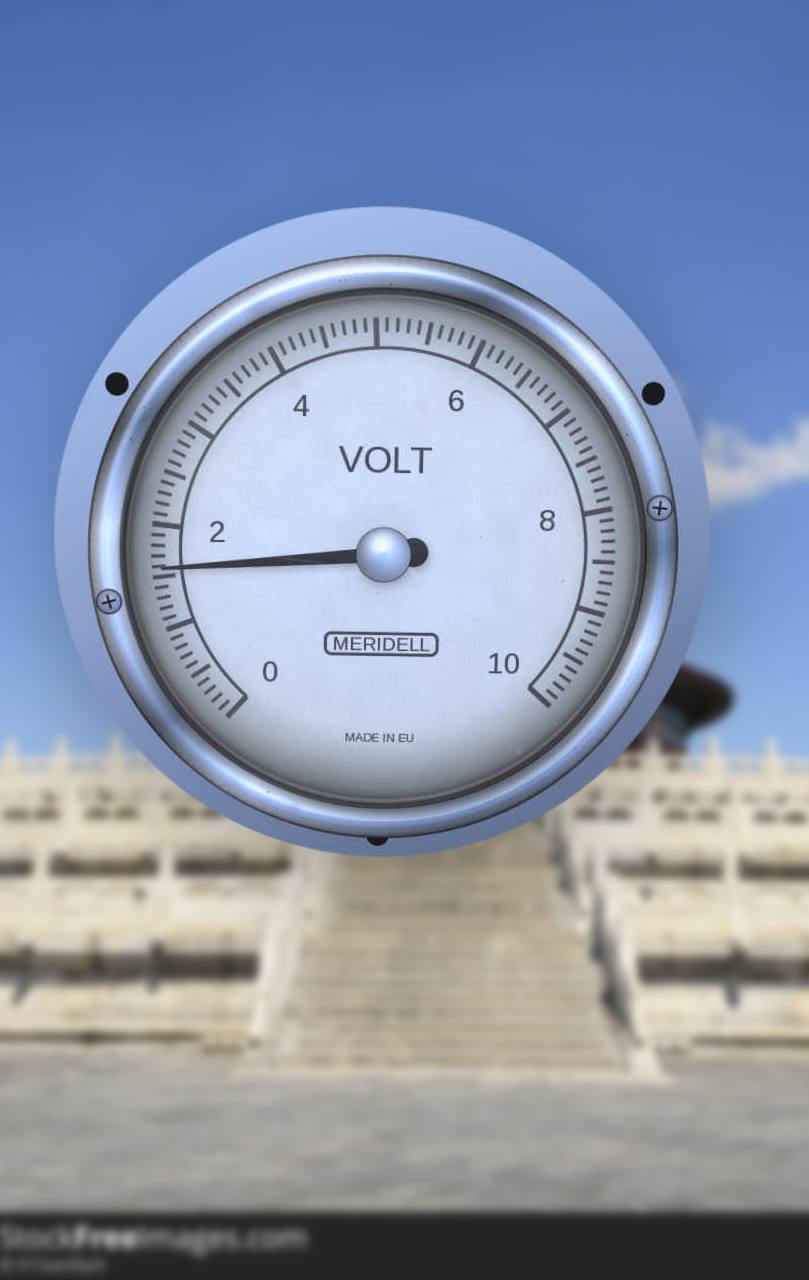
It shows 1.6 V
